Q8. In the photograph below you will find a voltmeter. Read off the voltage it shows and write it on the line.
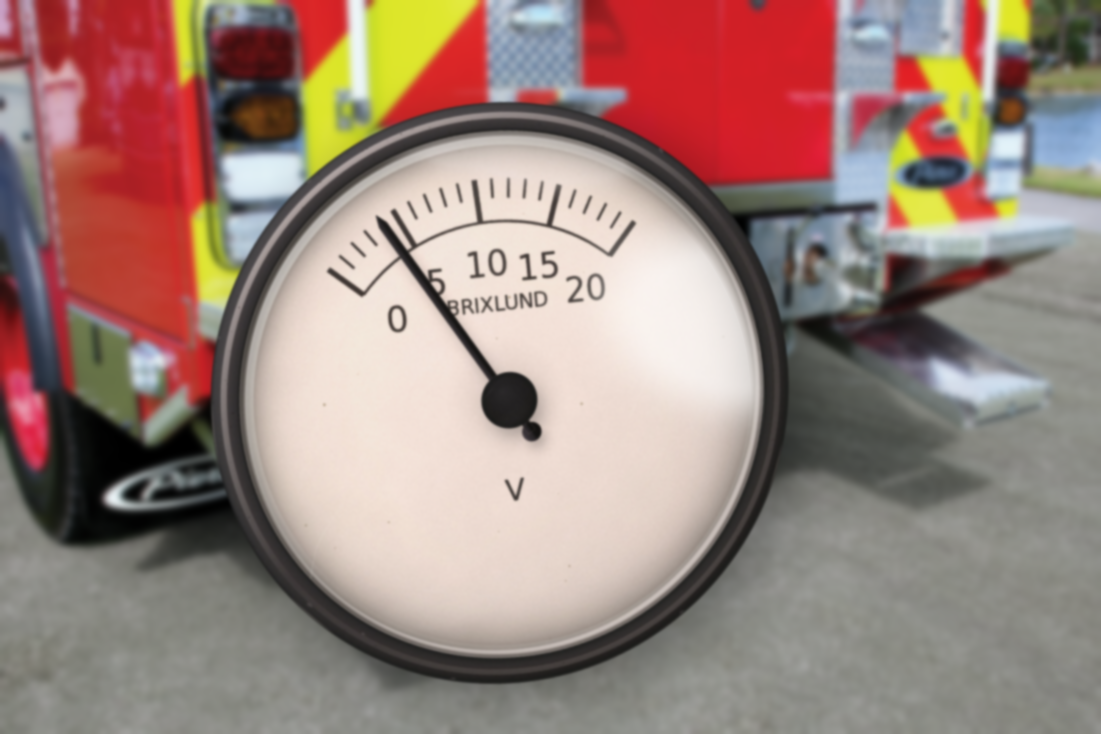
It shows 4 V
